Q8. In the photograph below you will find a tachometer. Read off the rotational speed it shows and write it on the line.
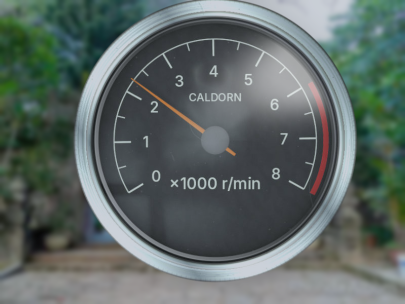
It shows 2250 rpm
